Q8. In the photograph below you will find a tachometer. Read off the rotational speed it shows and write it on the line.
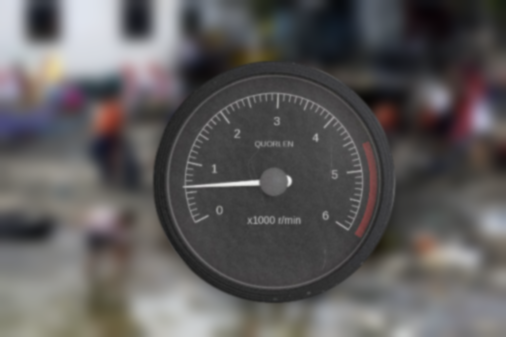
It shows 600 rpm
